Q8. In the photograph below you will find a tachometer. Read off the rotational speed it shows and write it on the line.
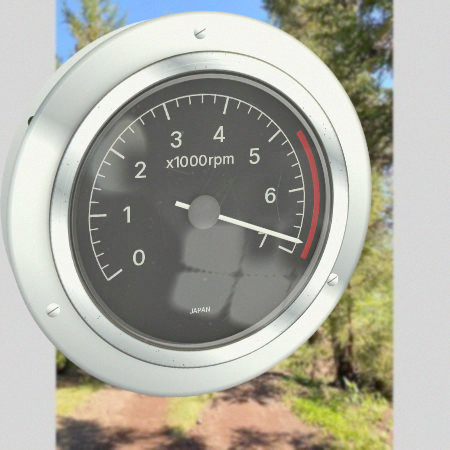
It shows 6800 rpm
